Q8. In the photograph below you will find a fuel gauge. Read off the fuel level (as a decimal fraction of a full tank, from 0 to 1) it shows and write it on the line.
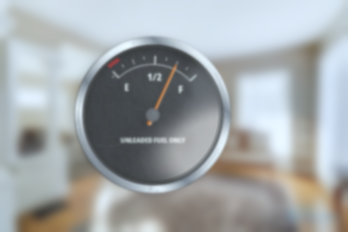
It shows 0.75
